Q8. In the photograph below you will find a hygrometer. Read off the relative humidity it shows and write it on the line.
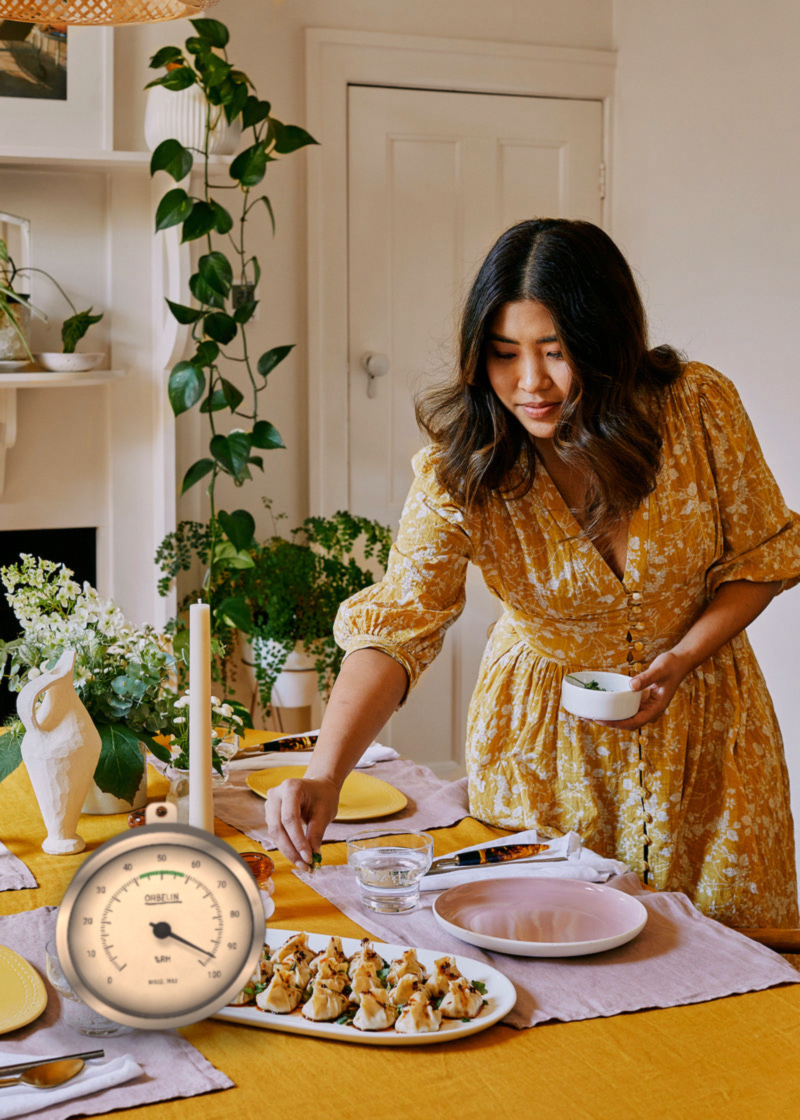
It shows 95 %
